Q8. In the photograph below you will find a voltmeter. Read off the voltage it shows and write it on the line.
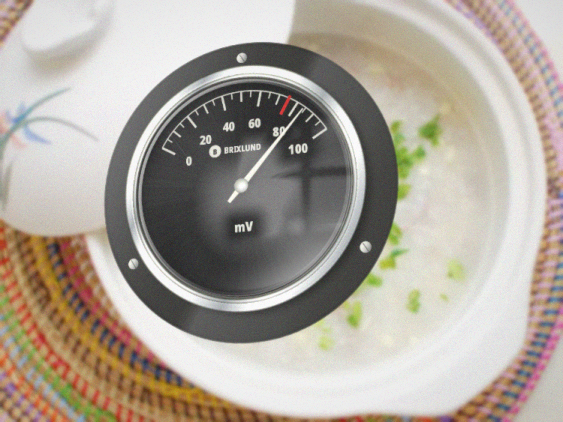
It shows 85 mV
